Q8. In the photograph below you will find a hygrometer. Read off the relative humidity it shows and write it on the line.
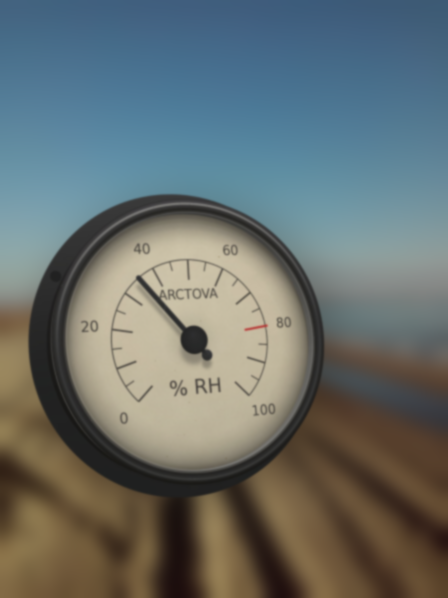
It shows 35 %
